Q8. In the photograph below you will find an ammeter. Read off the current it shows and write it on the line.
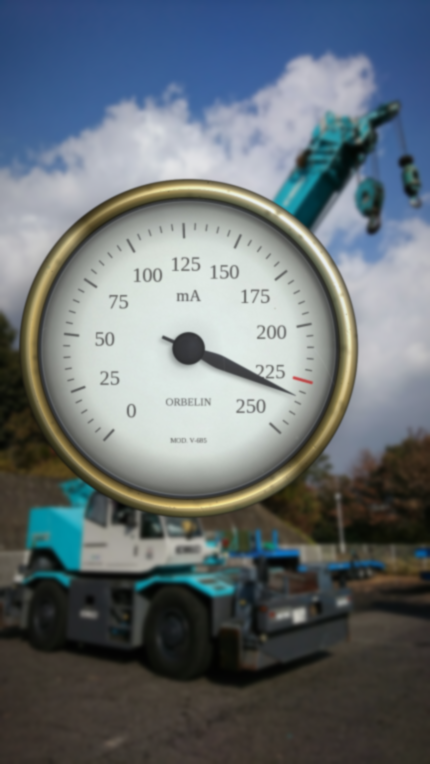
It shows 232.5 mA
